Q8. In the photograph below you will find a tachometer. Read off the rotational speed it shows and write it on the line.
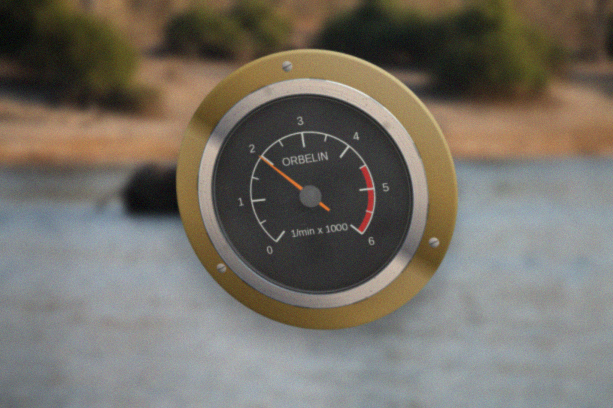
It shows 2000 rpm
